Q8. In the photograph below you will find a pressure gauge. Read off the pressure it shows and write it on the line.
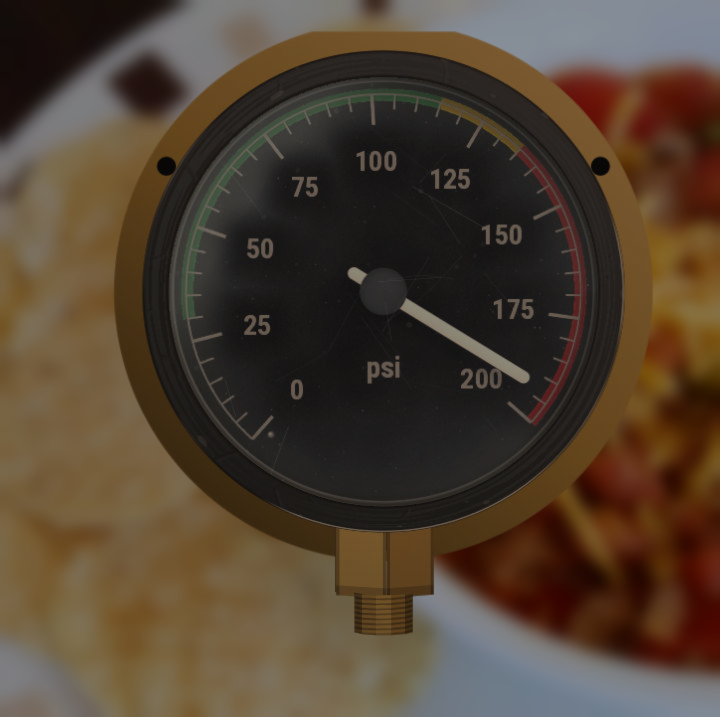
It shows 192.5 psi
